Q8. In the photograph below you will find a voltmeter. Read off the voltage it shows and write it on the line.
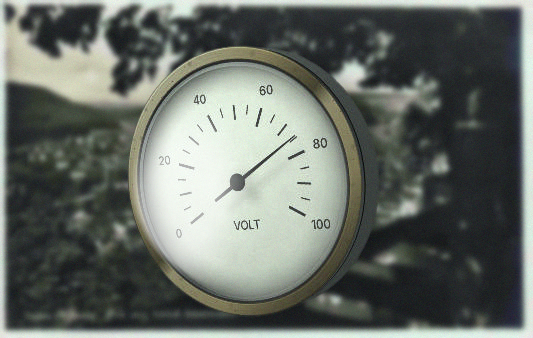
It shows 75 V
